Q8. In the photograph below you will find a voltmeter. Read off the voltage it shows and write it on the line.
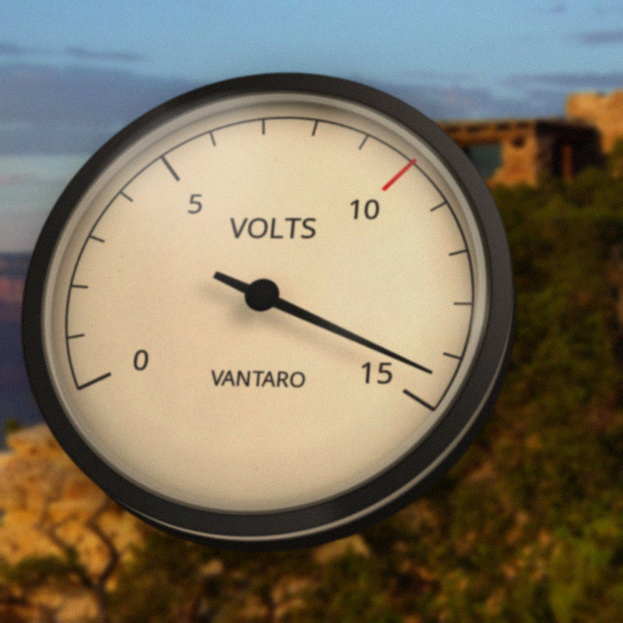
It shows 14.5 V
